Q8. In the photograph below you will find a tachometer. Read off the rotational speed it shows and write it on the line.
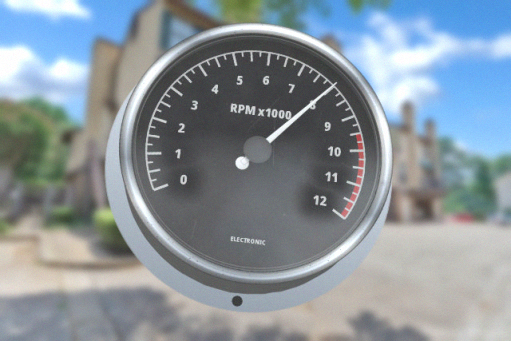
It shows 8000 rpm
